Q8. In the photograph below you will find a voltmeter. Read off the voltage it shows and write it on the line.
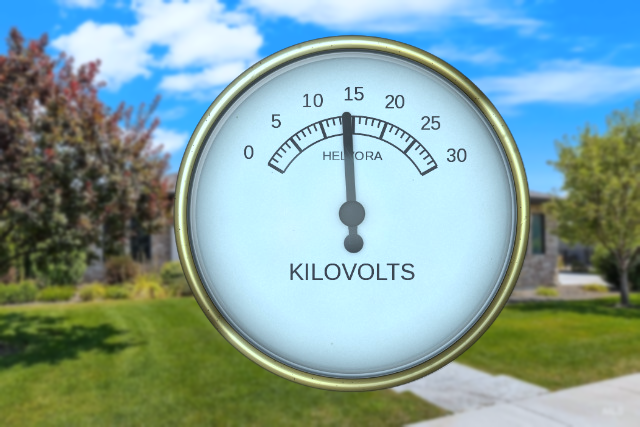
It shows 14 kV
